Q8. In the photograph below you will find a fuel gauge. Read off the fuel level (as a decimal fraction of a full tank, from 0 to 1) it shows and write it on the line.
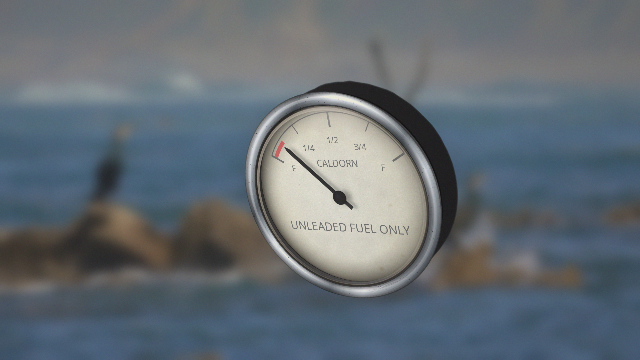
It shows 0.125
